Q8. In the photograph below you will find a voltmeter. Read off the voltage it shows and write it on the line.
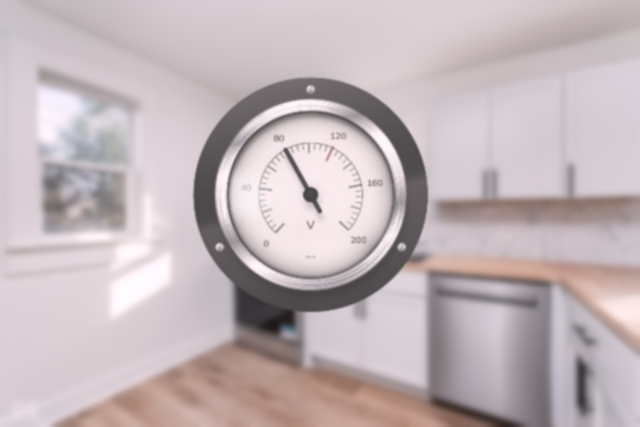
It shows 80 V
